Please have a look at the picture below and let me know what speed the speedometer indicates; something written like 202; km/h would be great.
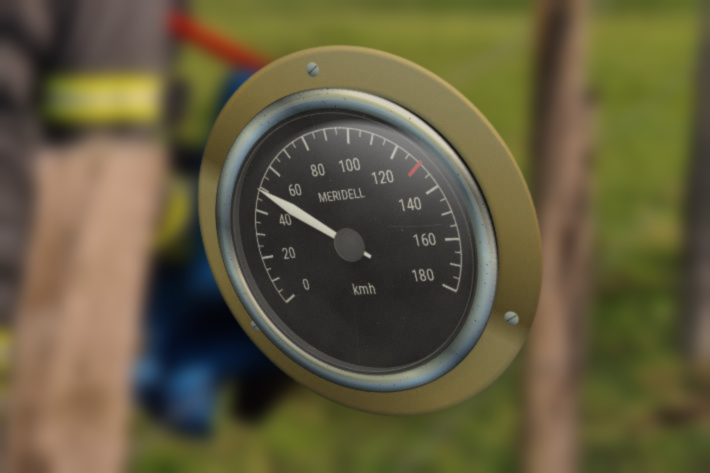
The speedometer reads 50; km/h
